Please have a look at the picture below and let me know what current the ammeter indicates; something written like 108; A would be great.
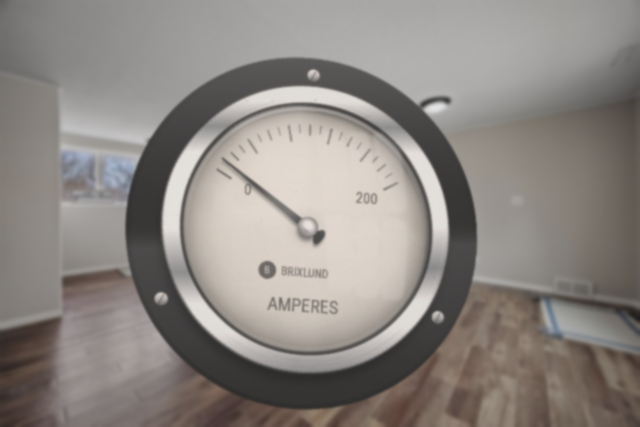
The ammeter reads 10; A
